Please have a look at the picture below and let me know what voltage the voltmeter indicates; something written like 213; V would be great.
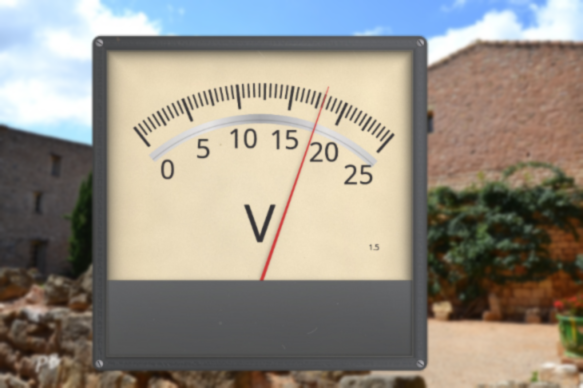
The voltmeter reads 18; V
